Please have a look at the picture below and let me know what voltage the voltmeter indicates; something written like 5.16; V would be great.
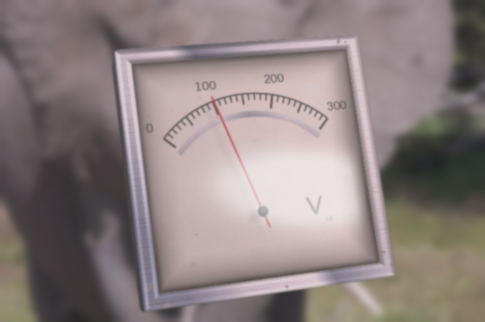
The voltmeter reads 100; V
